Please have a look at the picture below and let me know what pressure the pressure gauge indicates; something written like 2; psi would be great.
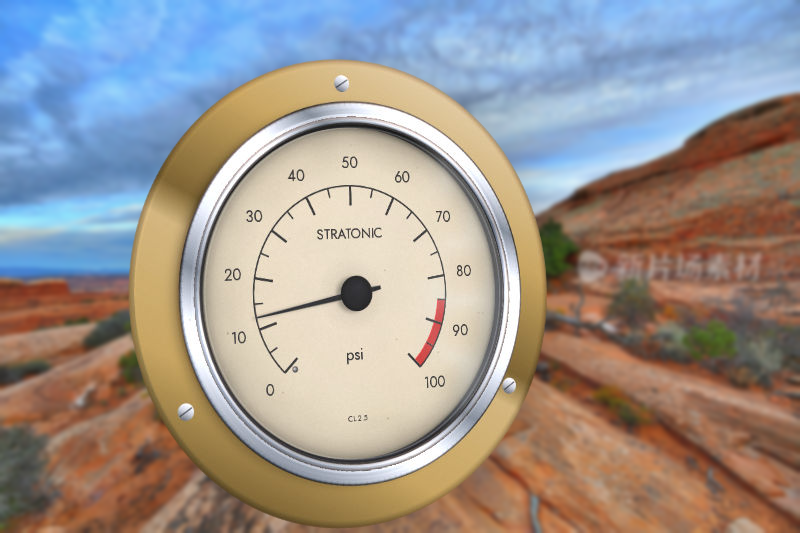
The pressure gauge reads 12.5; psi
